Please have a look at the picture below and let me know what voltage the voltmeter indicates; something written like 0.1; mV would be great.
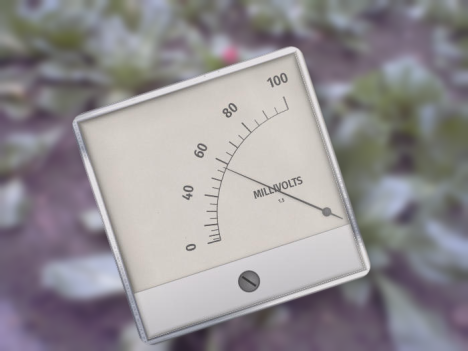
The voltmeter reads 57.5; mV
